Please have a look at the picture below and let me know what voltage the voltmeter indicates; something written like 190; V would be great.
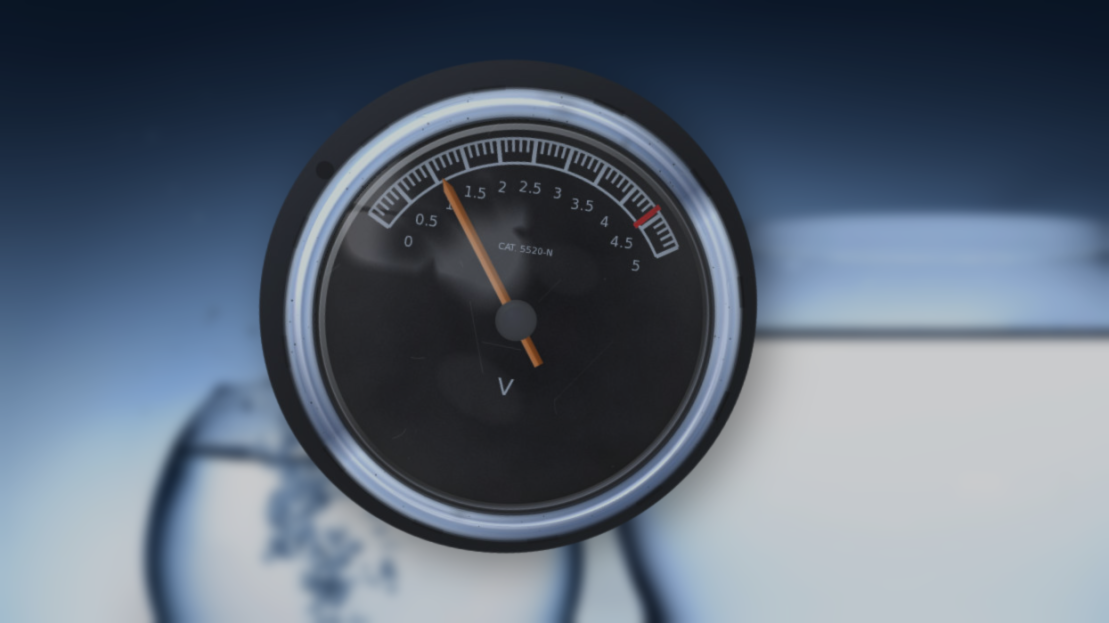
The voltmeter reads 1.1; V
